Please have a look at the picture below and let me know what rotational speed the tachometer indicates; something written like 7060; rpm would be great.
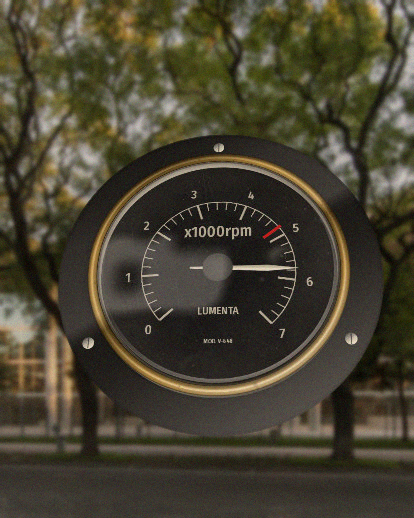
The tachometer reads 5800; rpm
